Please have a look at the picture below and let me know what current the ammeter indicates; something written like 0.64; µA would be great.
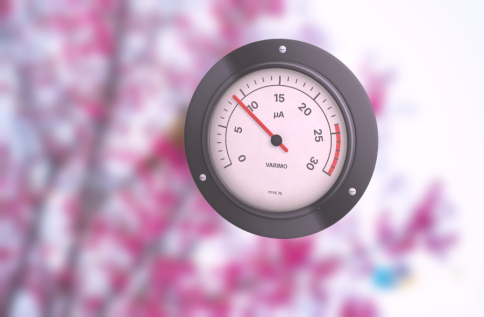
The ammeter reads 9; µA
